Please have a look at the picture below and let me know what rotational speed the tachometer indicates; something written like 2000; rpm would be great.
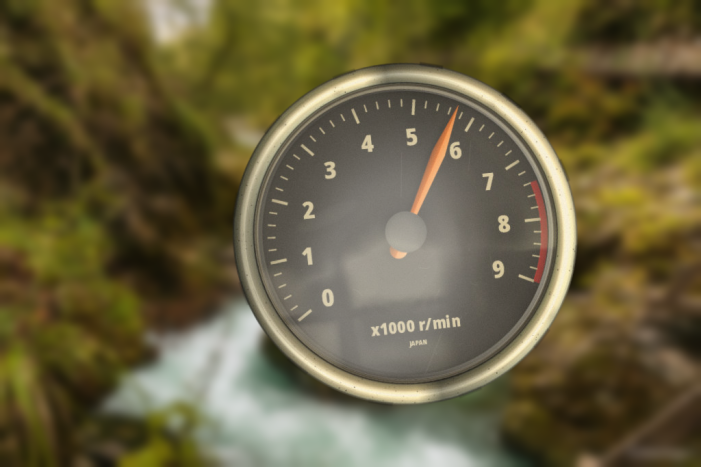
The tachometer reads 5700; rpm
